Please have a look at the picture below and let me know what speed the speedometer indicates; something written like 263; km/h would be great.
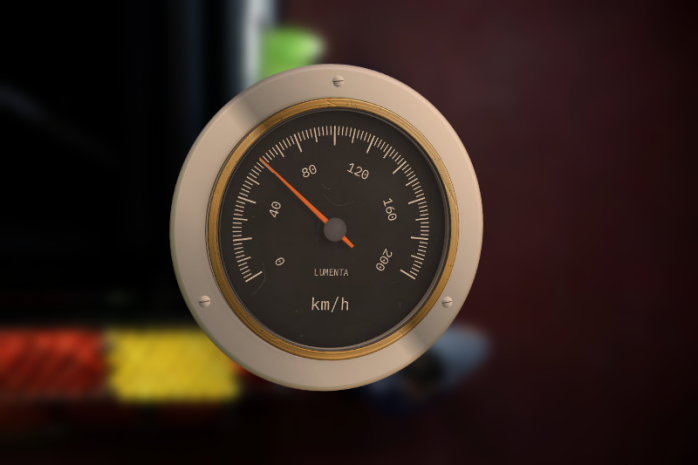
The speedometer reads 60; km/h
